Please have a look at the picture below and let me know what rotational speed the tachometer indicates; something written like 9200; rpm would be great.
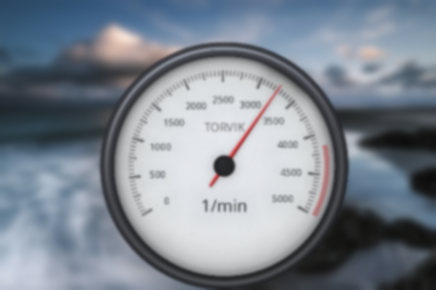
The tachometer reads 3250; rpm
